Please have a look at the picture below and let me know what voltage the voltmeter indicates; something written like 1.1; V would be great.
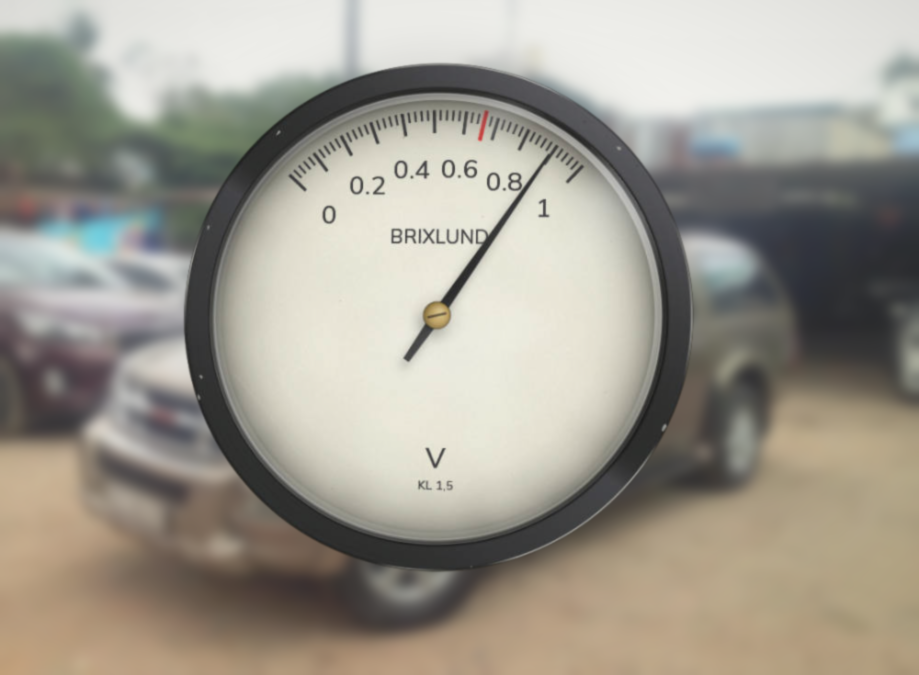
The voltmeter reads 0.9; V
